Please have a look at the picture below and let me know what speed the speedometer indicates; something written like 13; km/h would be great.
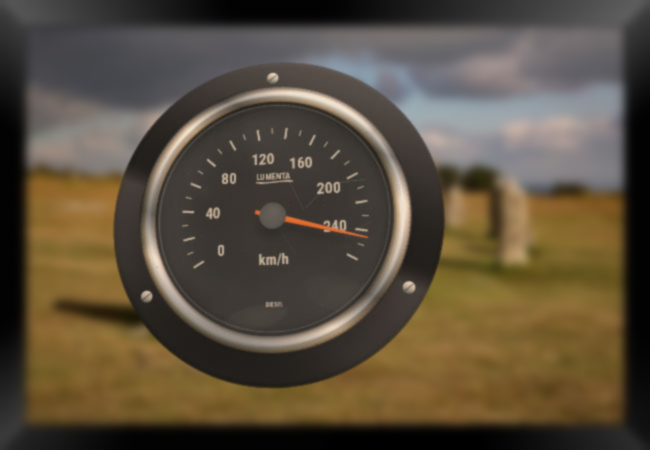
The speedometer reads 245; km/h
